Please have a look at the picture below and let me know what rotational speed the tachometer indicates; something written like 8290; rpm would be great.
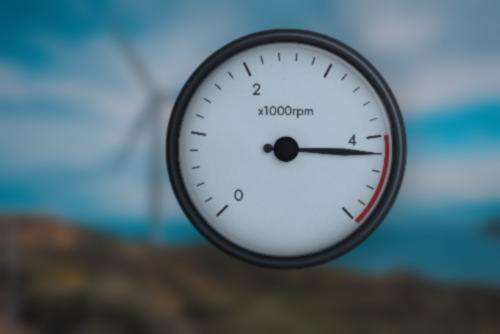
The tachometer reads 4200; rpm
